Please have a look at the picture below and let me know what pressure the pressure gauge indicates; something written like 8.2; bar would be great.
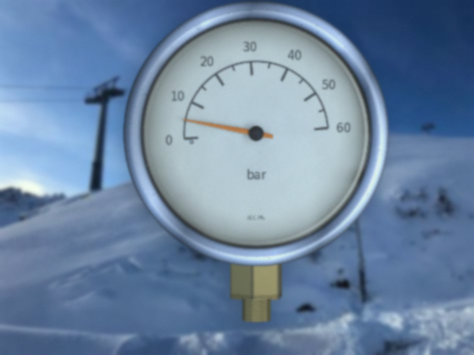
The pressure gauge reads 5; bar
